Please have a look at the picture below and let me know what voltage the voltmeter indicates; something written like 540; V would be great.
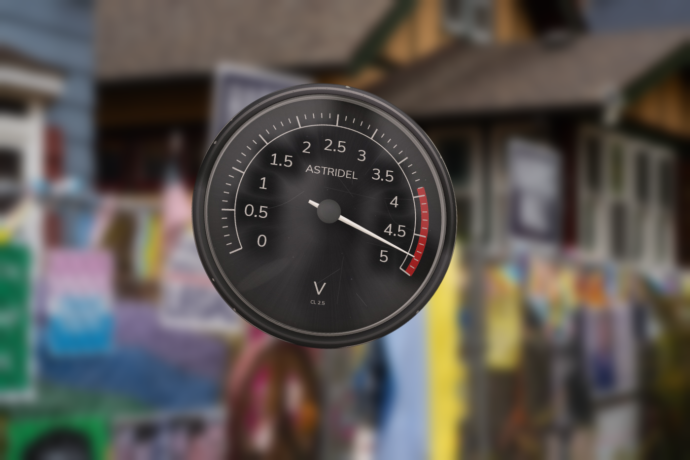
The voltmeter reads 4.8; V
